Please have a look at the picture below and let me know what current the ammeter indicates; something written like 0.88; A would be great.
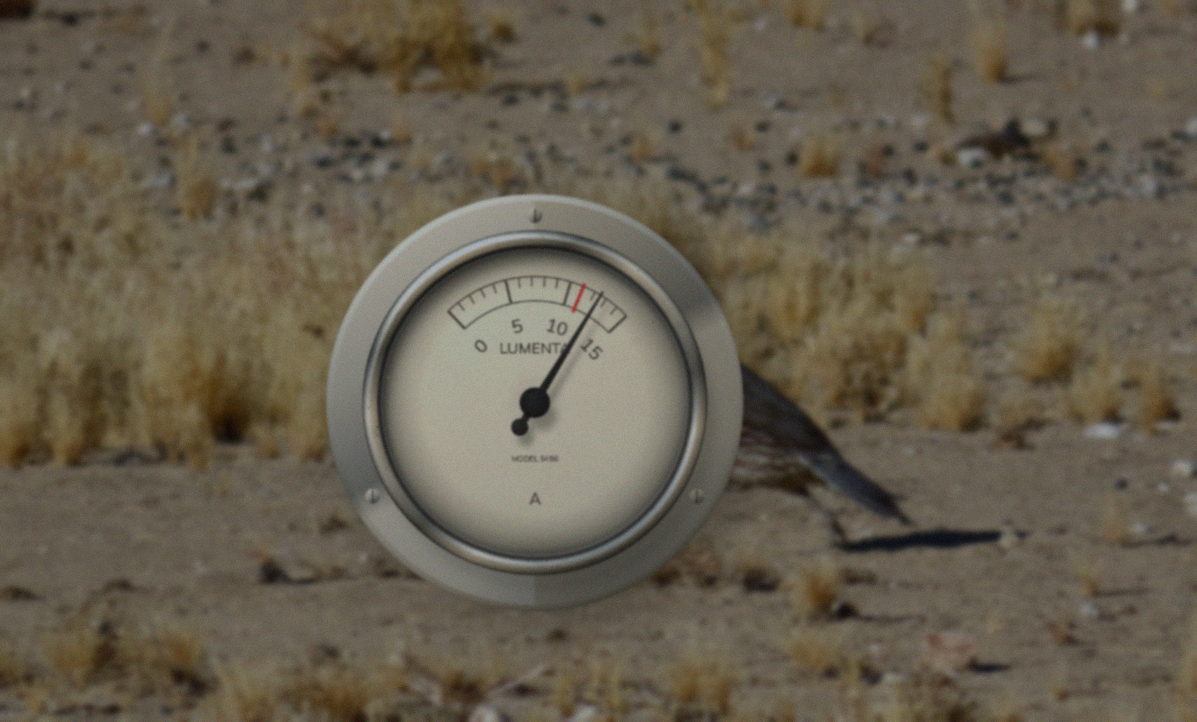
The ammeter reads 12.5; A
